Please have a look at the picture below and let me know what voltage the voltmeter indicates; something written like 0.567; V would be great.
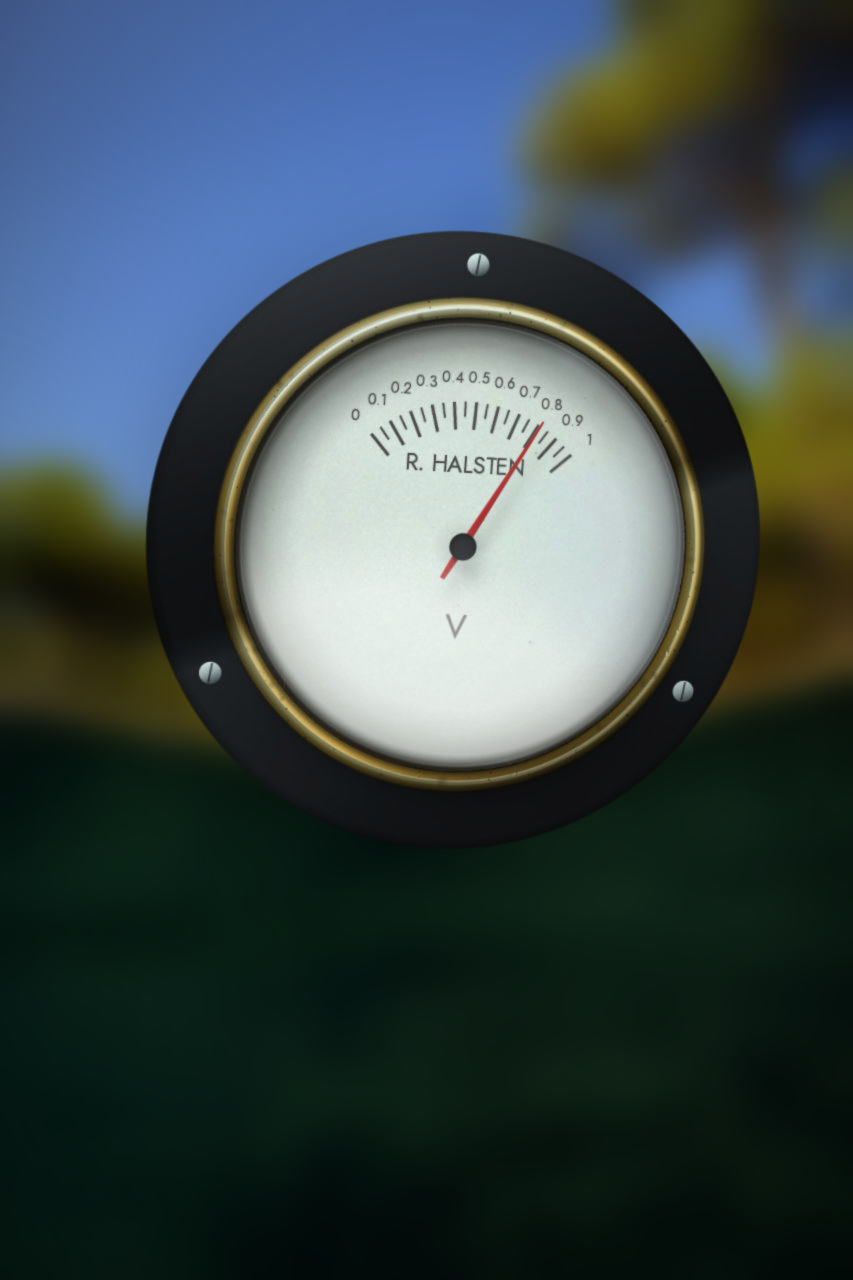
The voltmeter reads 0.8; V
